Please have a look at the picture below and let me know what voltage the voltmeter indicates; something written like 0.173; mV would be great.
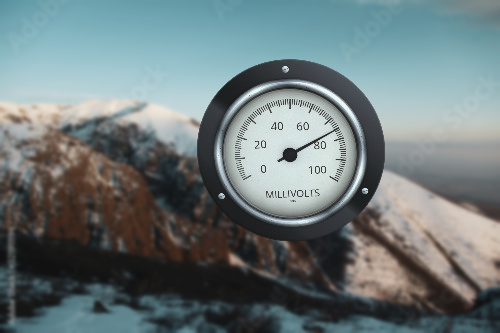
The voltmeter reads 75; mV
